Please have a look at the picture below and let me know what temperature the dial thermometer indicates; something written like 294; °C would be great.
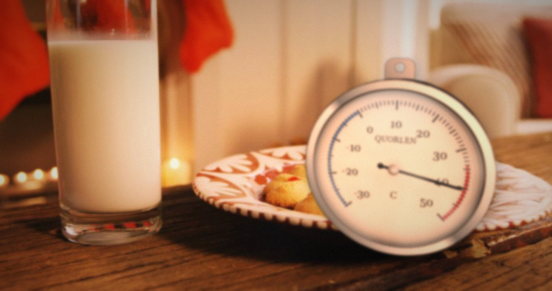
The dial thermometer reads 40; °C
